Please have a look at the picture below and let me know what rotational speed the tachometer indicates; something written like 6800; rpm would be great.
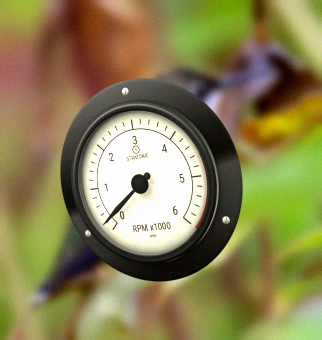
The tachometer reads 200; rpm
